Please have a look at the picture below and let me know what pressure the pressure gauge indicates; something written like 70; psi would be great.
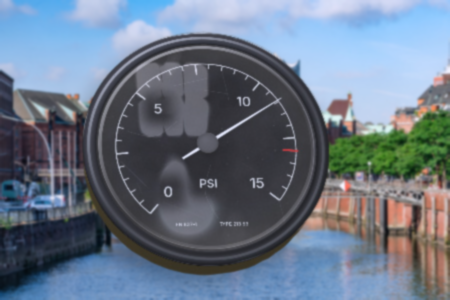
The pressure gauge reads 11; psi
